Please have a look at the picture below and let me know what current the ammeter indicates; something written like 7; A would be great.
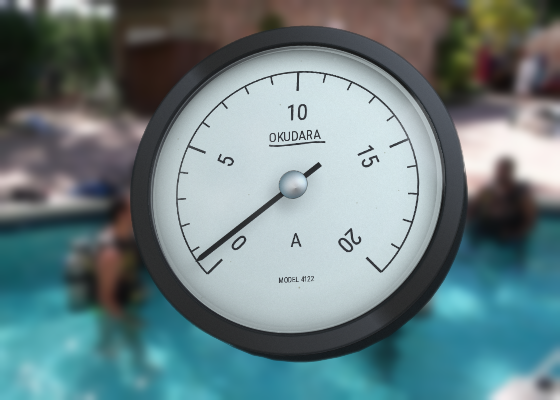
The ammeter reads 0.5; A
